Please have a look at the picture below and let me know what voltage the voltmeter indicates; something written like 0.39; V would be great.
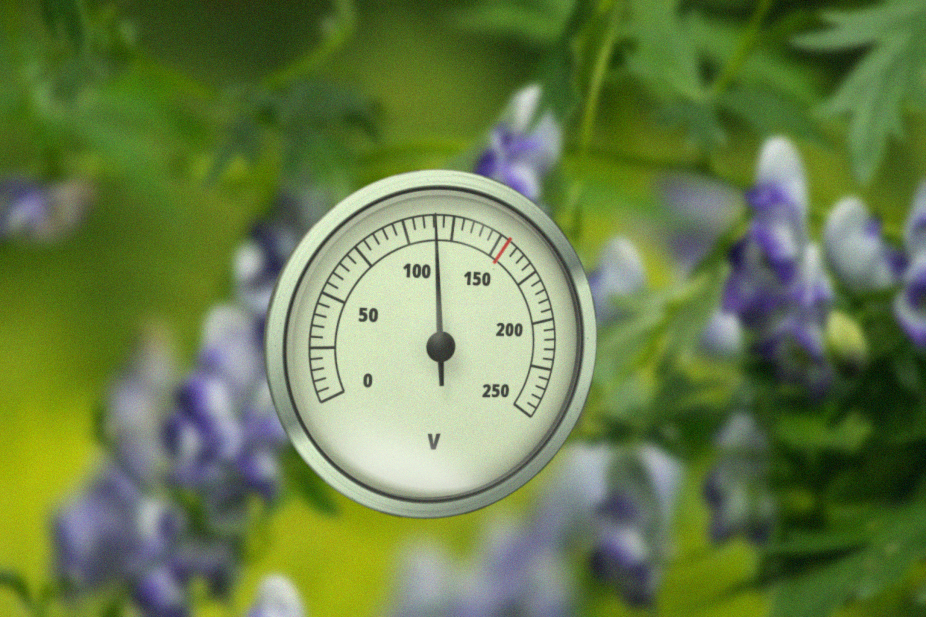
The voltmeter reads 115; V
